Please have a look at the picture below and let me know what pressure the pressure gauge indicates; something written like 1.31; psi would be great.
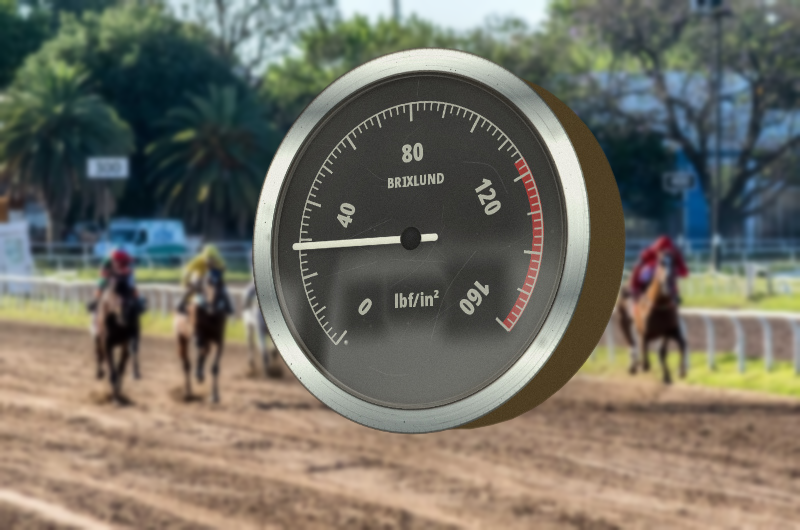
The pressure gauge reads 28; psi
